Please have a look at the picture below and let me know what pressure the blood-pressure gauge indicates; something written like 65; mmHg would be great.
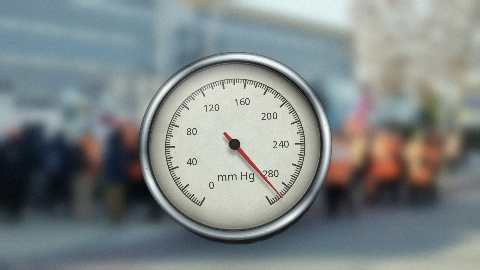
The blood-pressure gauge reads 290; mmHg
